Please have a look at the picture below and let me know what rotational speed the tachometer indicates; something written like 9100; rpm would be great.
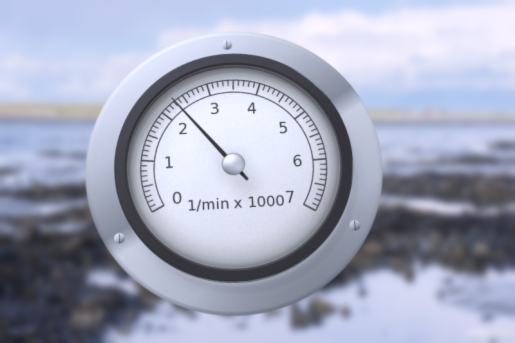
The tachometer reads 2300; rpm
